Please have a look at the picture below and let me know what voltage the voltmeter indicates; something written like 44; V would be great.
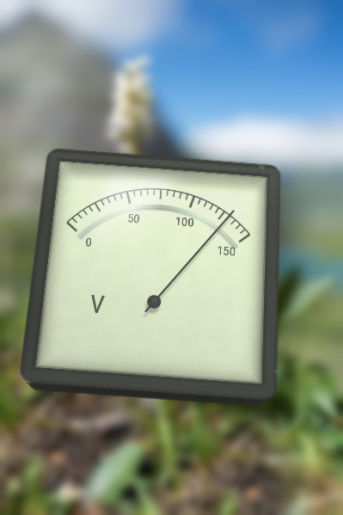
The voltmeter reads 130; V
